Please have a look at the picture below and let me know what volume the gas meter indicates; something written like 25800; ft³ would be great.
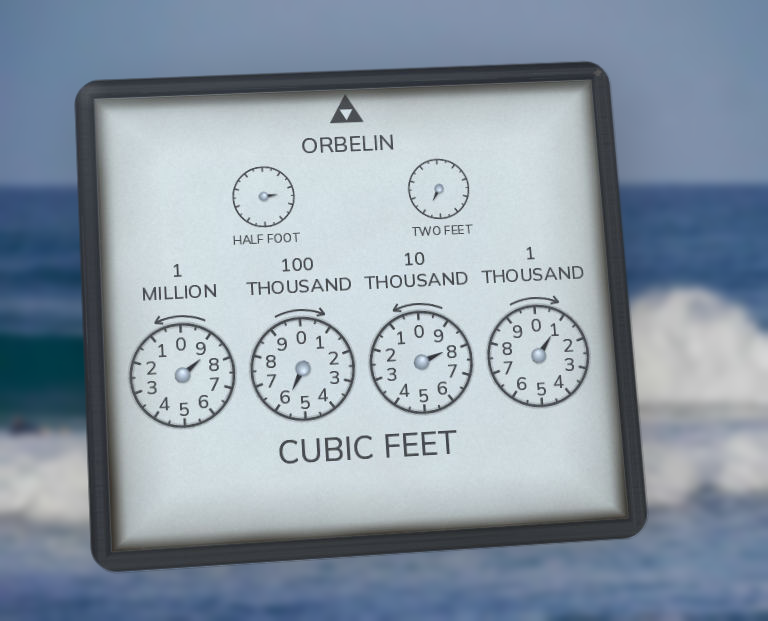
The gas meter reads 858100; ft³
